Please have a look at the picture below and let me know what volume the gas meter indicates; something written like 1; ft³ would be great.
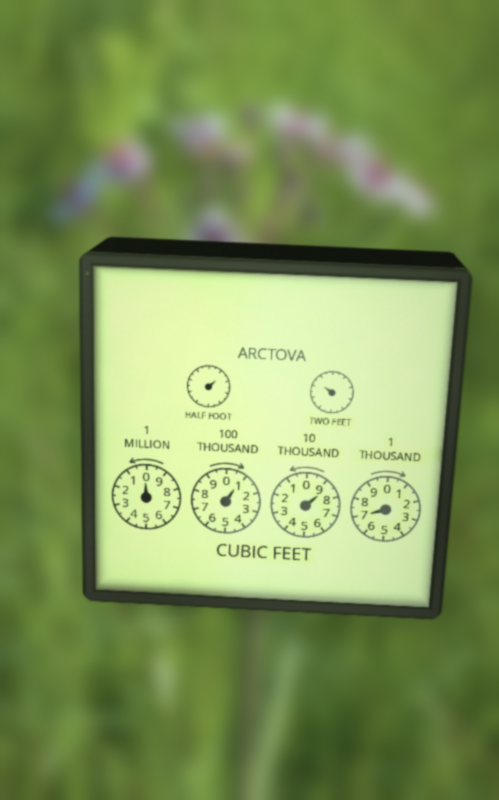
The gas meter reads 8700; ft³
